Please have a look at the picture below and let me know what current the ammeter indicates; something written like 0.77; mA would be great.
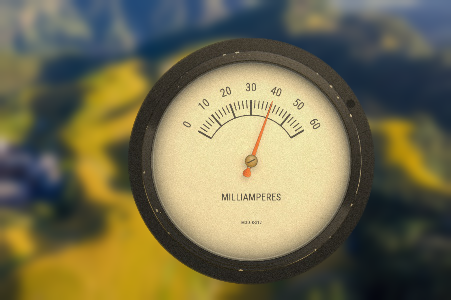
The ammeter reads 40; mA
